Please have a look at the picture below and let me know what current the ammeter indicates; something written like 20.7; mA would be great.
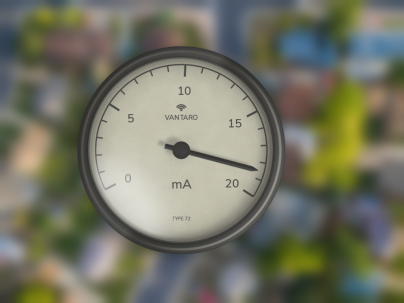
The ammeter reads 18.5; mA
